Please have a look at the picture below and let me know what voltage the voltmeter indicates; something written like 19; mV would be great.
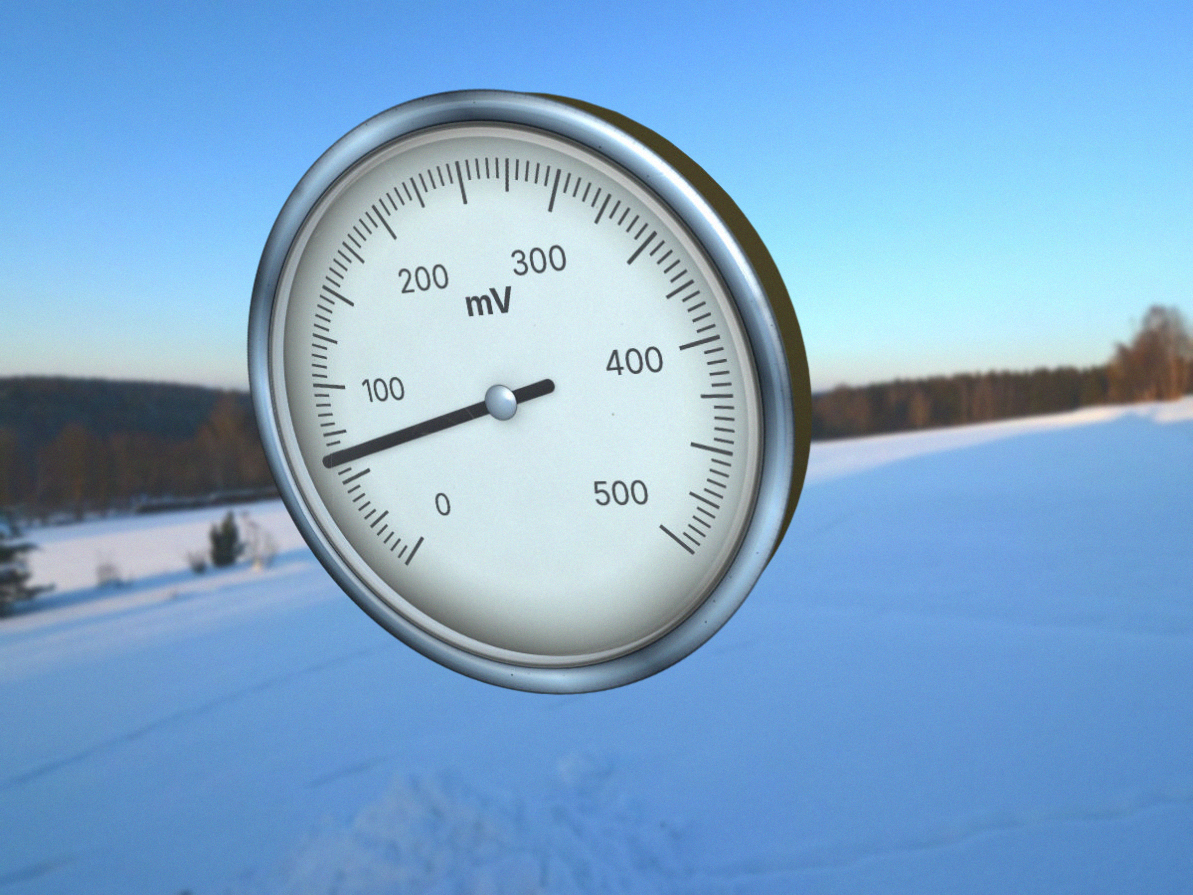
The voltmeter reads 62.5; mV
